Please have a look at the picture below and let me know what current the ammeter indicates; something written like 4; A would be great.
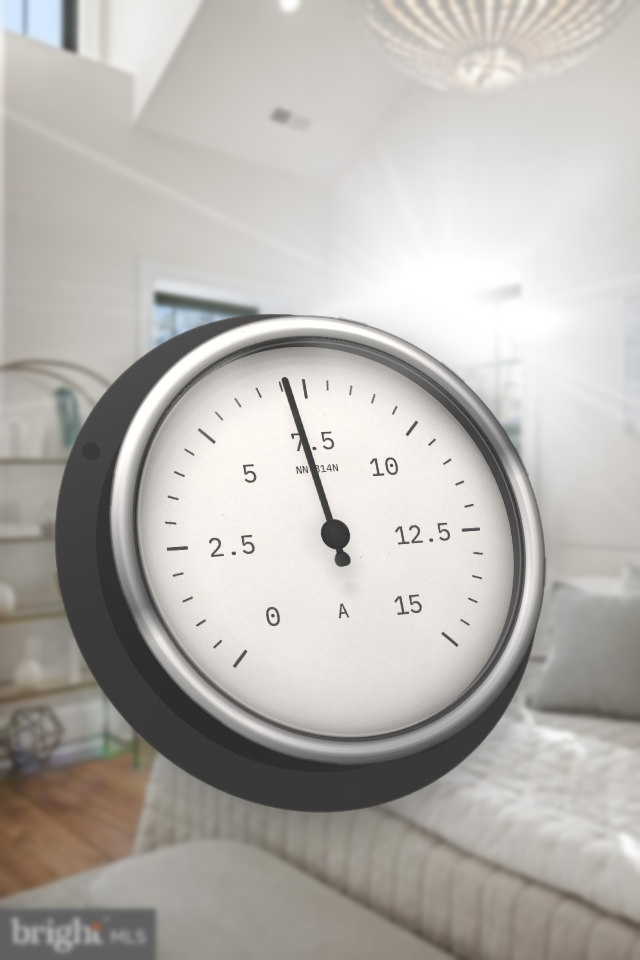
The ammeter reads 7; A
